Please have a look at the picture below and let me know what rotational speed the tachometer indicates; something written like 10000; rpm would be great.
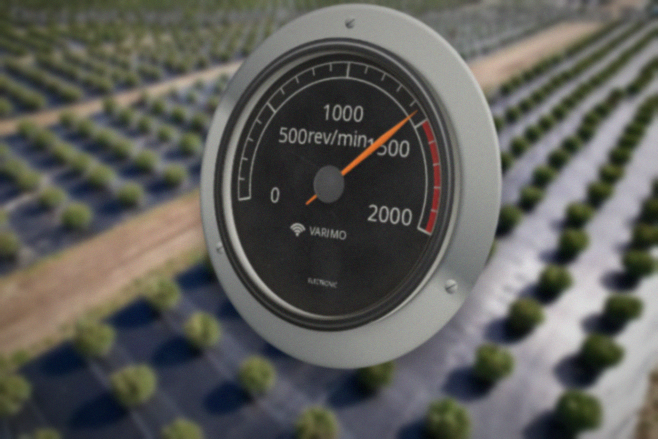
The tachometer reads 1450; rpm
